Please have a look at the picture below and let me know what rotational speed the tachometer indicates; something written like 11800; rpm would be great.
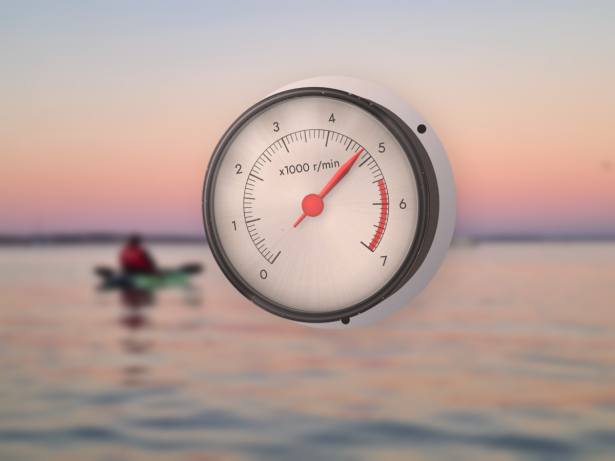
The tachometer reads 4800; rpm
